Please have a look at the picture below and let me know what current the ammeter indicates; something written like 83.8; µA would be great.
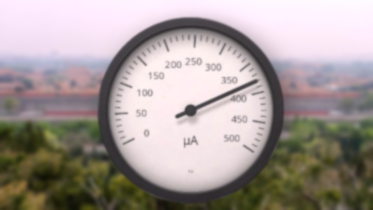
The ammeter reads 380; µA
